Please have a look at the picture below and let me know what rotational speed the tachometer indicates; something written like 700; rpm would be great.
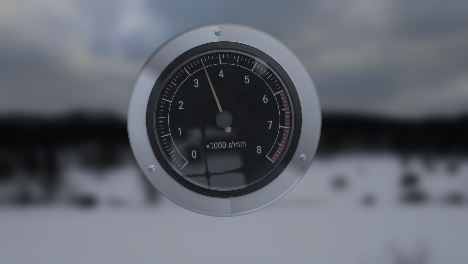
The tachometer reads 3500; rpm
